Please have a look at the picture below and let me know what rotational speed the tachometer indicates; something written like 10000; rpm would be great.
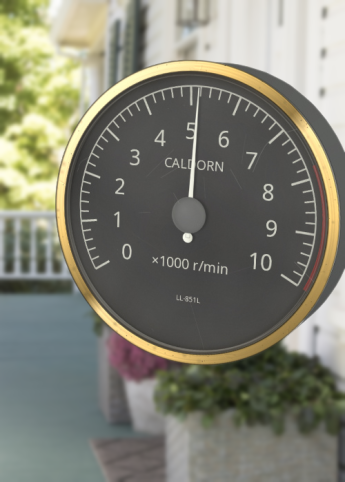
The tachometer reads 5200; rpm
